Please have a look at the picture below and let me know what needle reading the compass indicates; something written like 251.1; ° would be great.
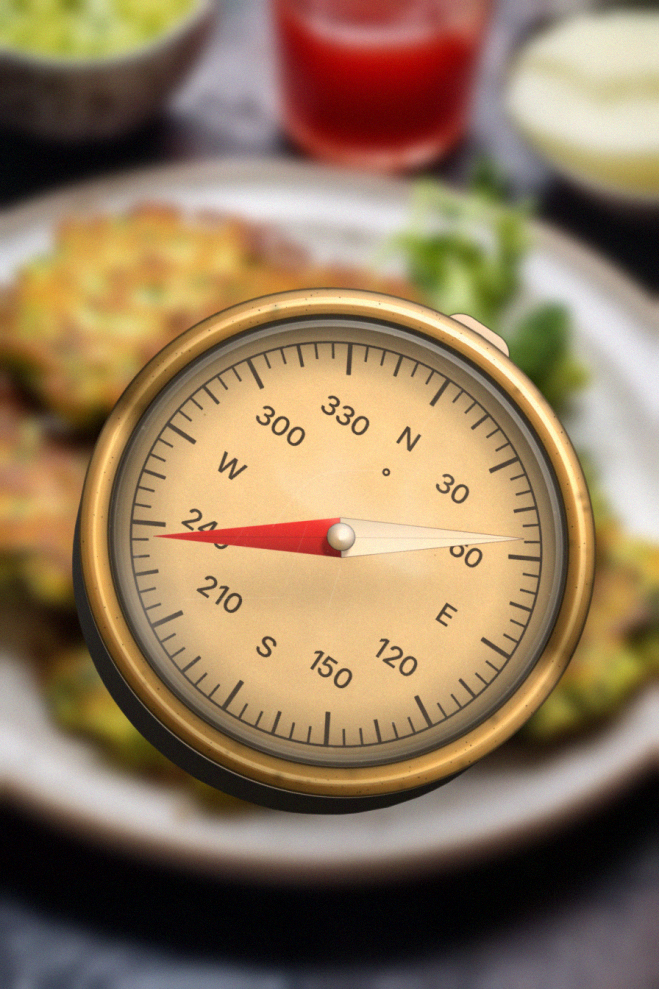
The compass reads 235; °
